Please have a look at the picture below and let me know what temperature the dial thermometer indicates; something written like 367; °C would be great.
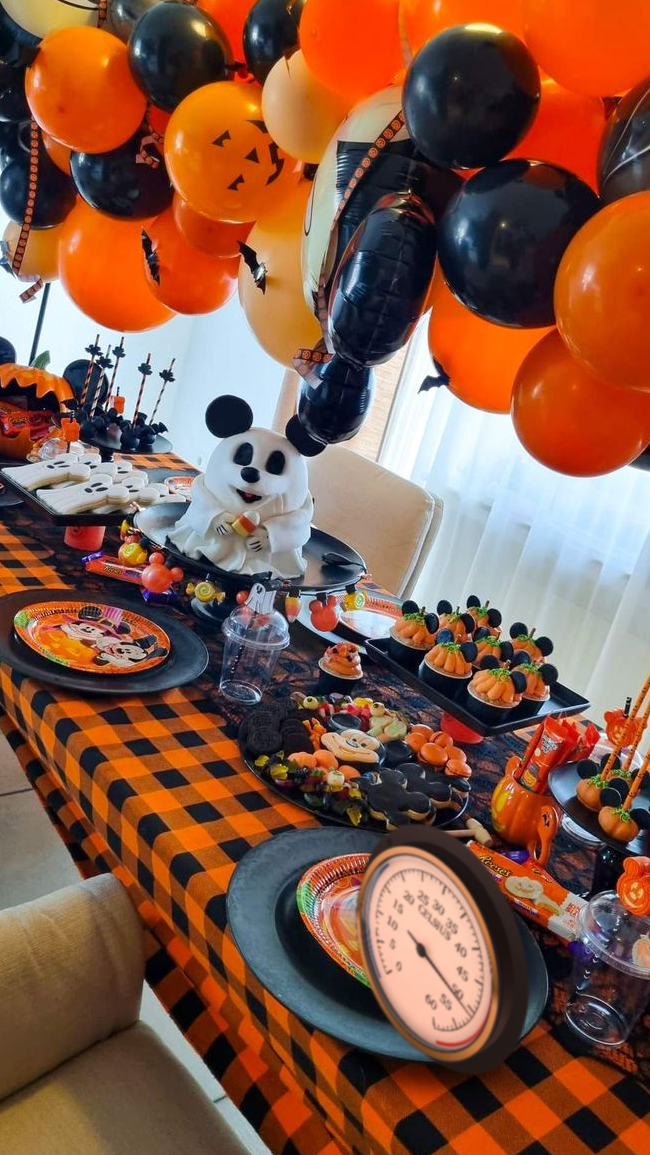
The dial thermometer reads 50; °C
